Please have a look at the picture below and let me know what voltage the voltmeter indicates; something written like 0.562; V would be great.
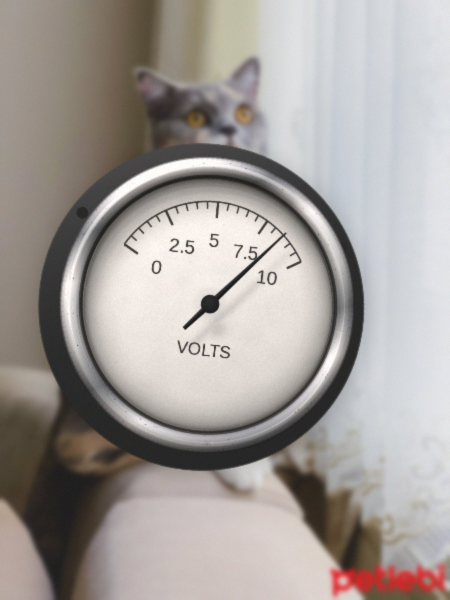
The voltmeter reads 8.5; V
